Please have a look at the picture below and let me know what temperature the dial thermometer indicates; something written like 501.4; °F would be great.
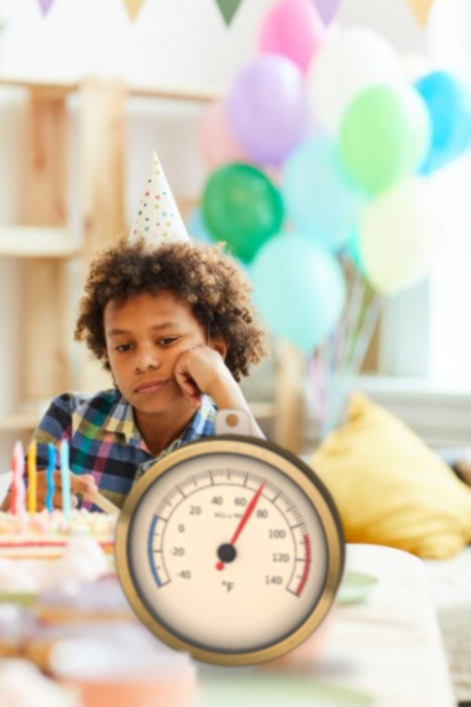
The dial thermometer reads 70; °F
